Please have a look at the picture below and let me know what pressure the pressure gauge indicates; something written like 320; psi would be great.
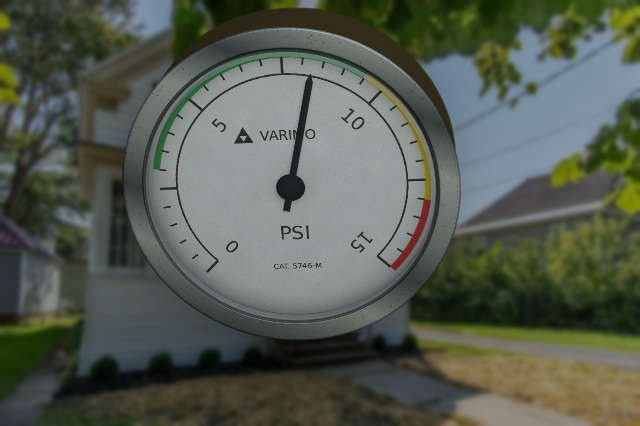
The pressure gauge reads 8.25; psi
